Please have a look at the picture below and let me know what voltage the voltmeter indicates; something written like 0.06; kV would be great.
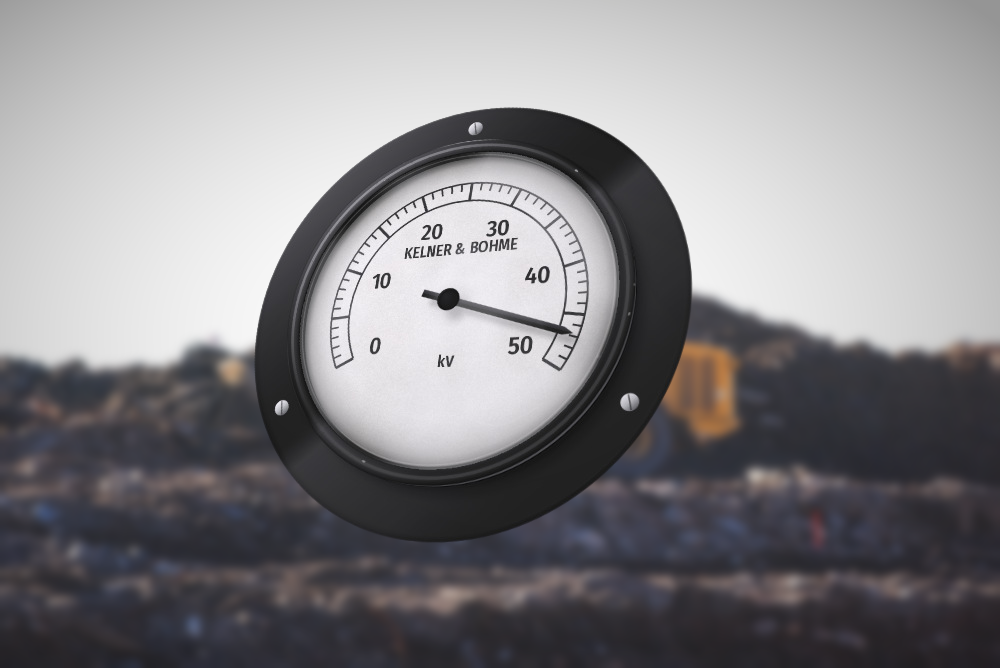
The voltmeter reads 47; kV
